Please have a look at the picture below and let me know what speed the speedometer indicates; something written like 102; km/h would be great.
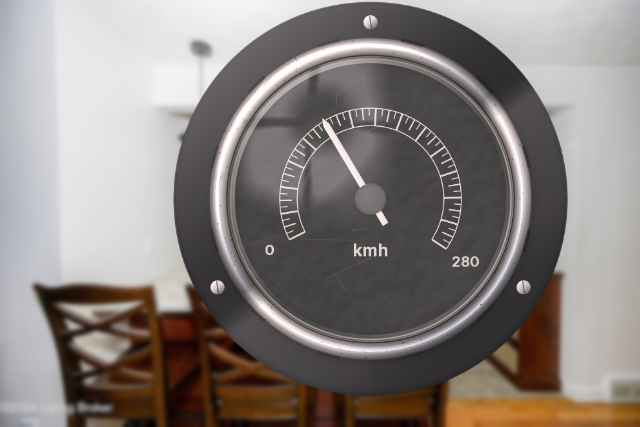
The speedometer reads 100; km/h
